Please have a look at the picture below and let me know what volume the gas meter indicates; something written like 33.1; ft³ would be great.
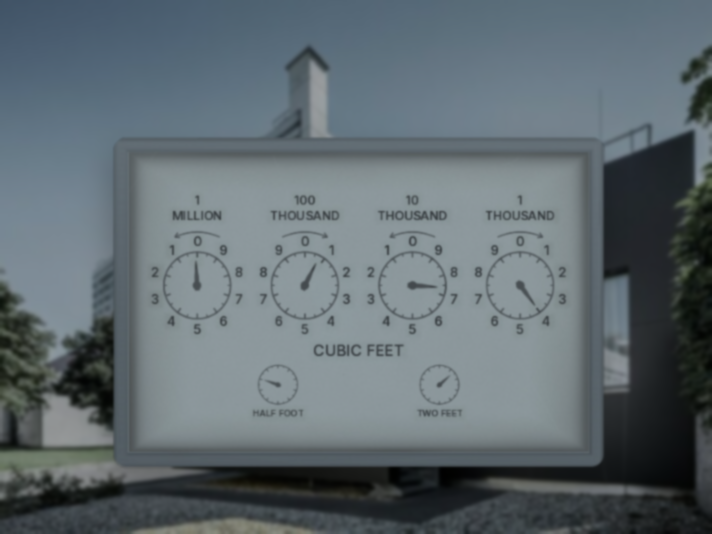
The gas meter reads 7400; ft³
